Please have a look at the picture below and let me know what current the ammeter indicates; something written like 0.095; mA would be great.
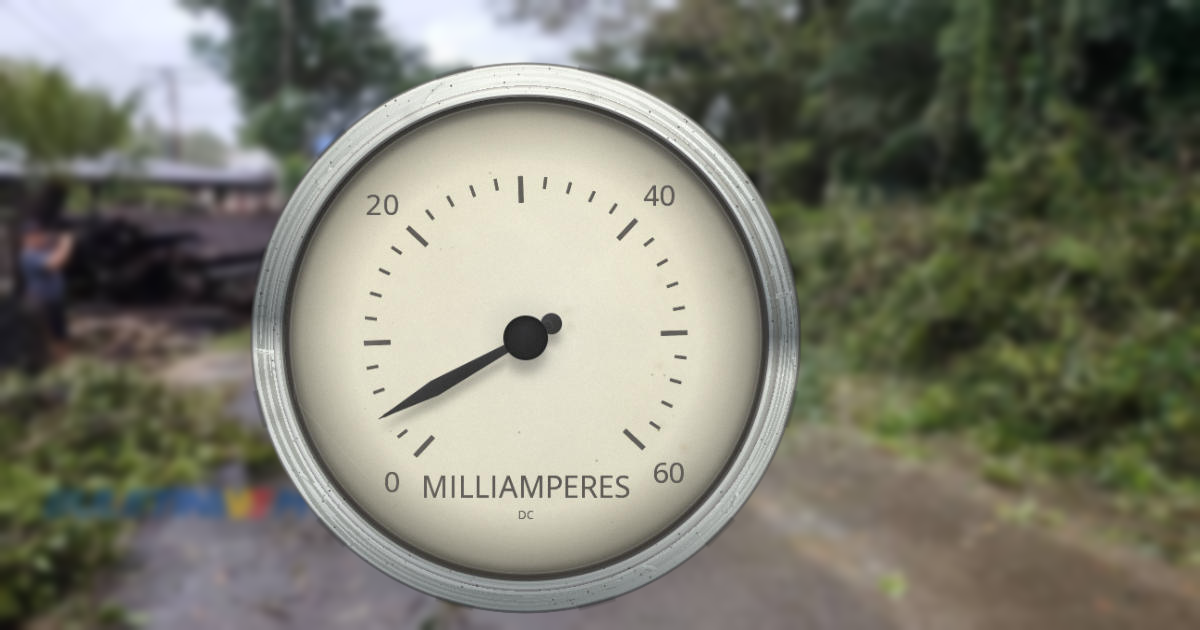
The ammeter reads 4; mA
